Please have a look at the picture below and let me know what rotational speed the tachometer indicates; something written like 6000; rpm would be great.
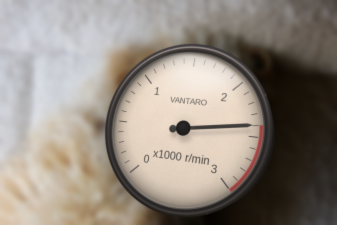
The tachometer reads 2400; rpm
